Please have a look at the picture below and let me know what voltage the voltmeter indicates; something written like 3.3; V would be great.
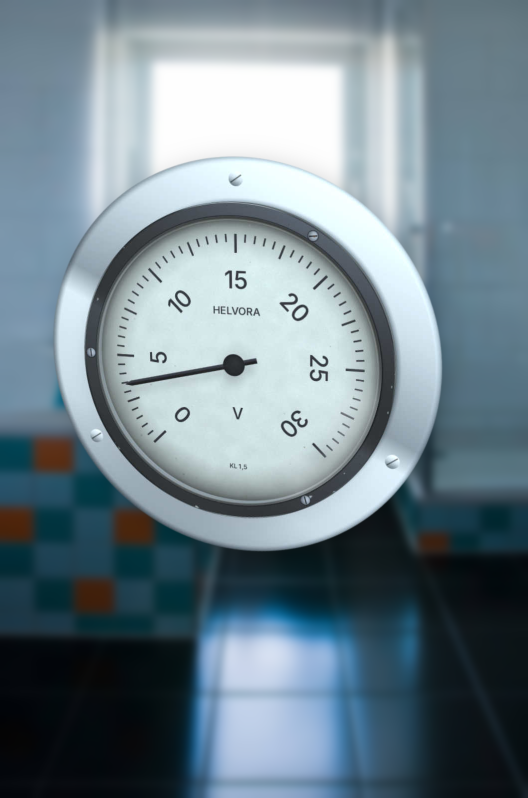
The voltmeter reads 3.5; V
